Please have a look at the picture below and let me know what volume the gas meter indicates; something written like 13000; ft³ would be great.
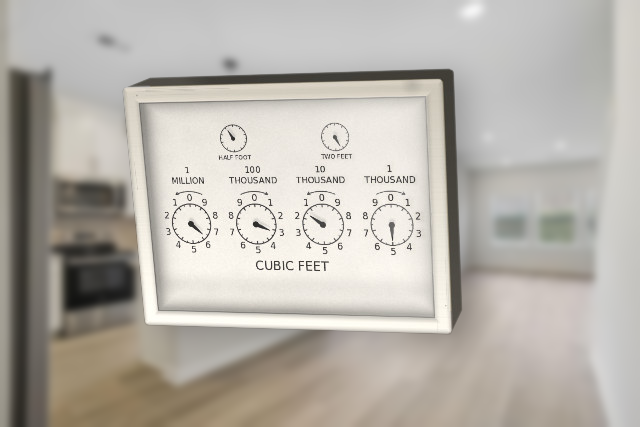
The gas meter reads 631500; ft³
